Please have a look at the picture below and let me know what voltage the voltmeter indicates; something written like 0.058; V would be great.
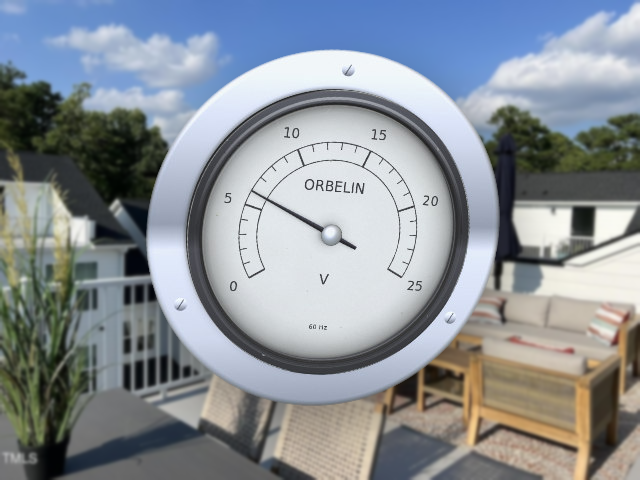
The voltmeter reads 6; V
